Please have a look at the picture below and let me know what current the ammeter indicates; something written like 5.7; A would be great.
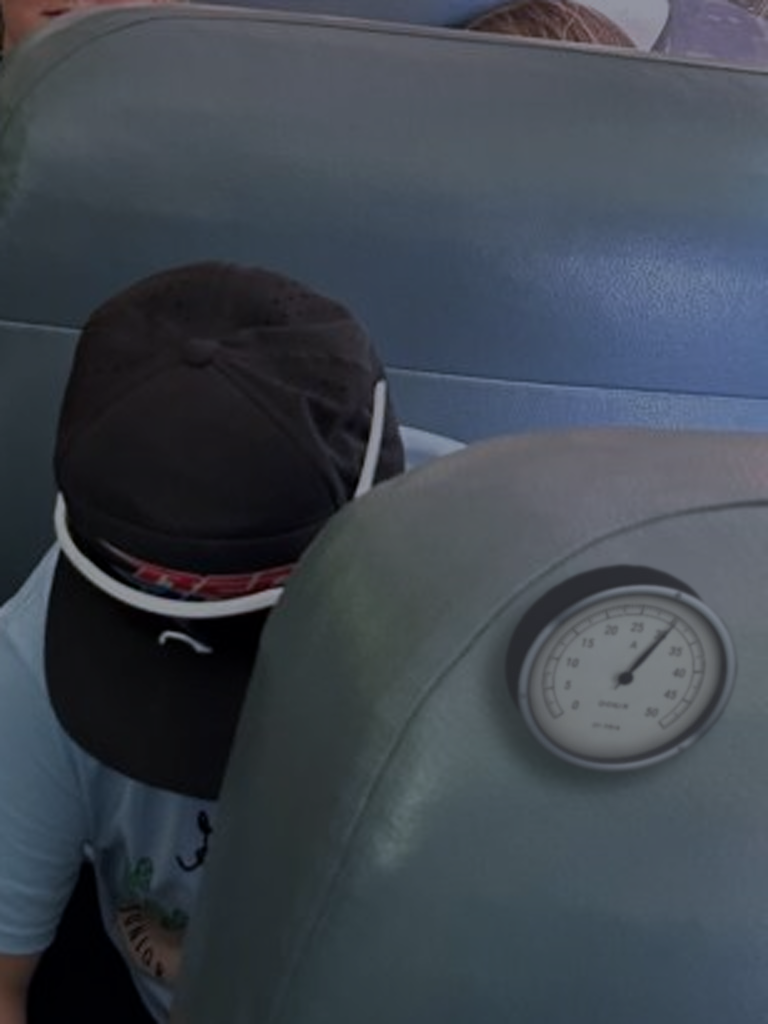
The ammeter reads 30; A
